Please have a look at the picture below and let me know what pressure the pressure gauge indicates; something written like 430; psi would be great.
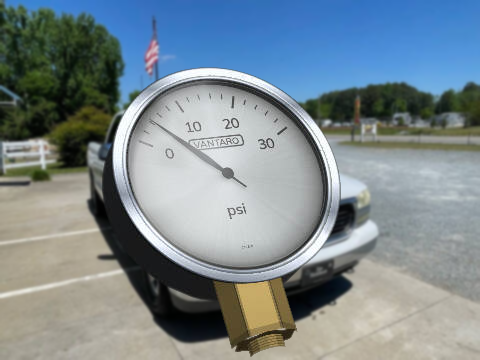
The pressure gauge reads 4; psi
